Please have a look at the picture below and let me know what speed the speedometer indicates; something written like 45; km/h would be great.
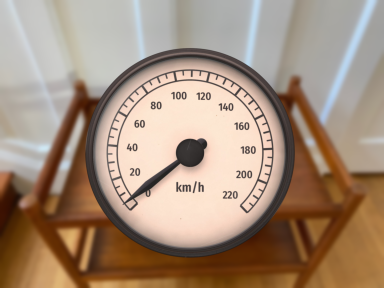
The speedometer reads 5; km/h
